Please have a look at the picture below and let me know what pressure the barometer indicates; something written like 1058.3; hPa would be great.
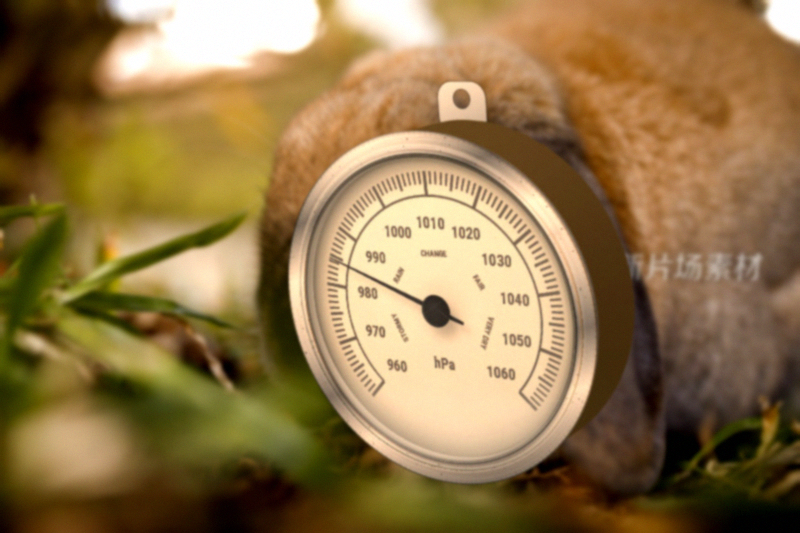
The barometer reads 985; hPa
